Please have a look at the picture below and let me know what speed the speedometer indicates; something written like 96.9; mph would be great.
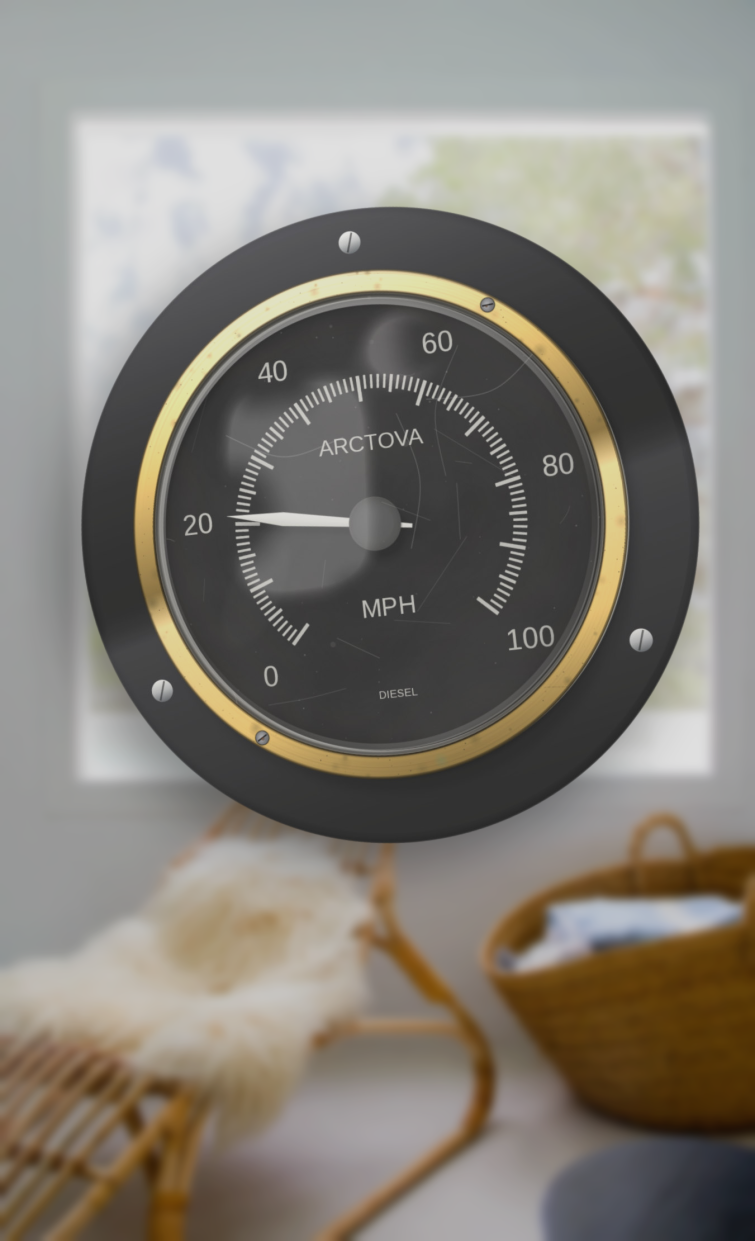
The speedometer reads 21; mph
